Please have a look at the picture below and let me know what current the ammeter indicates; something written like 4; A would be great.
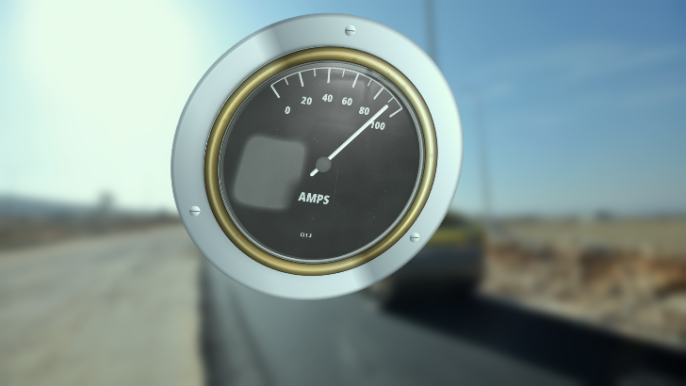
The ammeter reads 90; A
